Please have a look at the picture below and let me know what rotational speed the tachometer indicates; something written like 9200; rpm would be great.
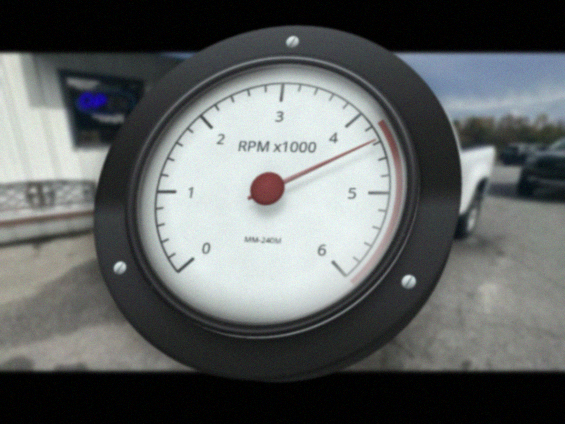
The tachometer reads 4400; rpm
